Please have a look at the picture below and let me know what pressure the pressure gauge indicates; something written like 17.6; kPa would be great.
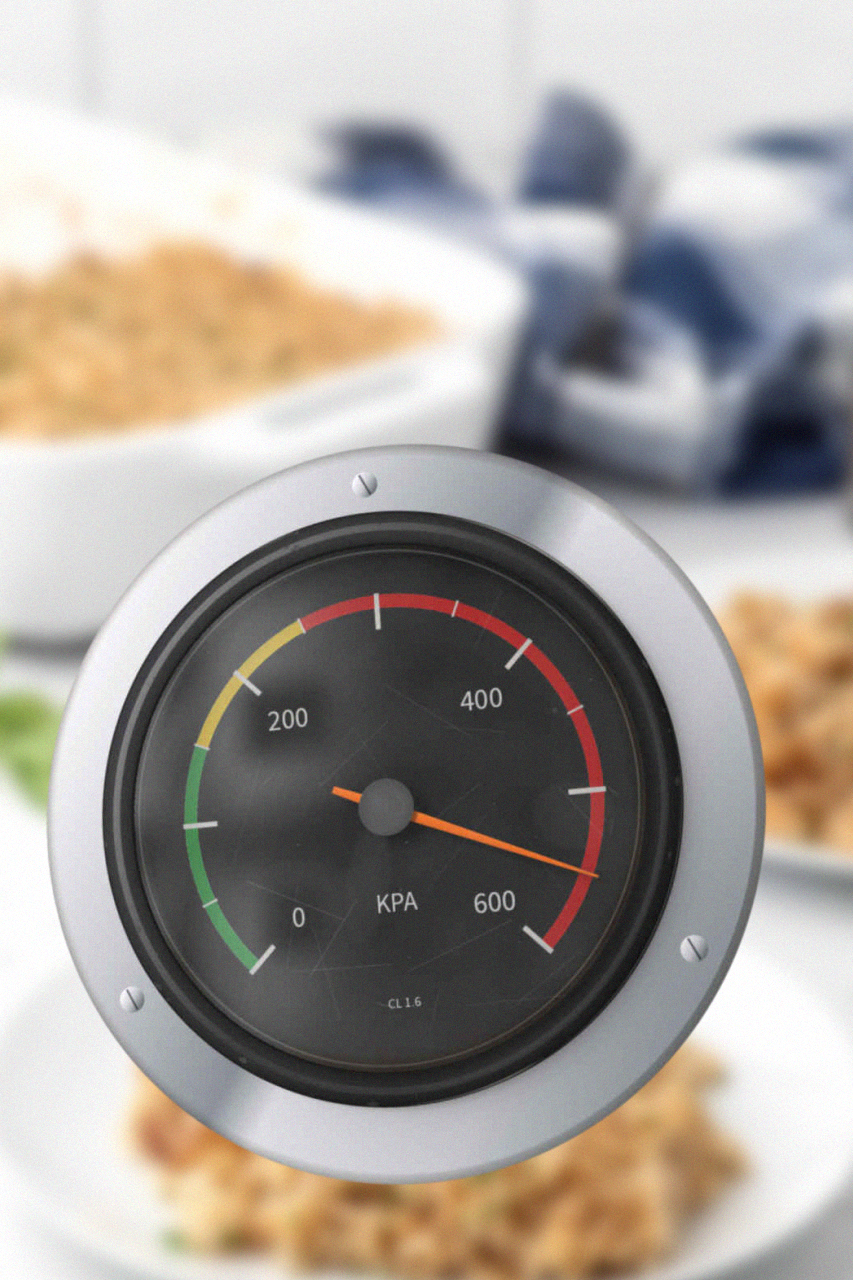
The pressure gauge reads 550; kPa
